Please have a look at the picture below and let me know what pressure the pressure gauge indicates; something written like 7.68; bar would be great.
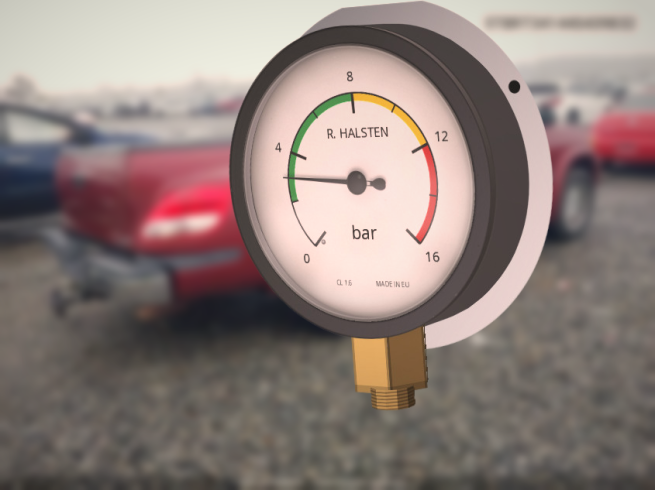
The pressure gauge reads 3; bar
